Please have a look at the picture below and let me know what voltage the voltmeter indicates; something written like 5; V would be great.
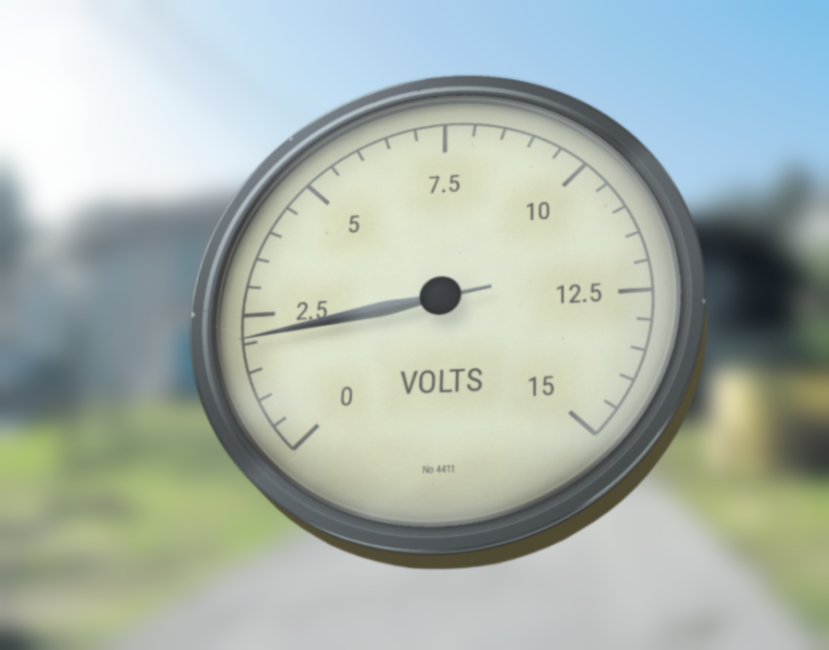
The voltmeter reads 2; V
